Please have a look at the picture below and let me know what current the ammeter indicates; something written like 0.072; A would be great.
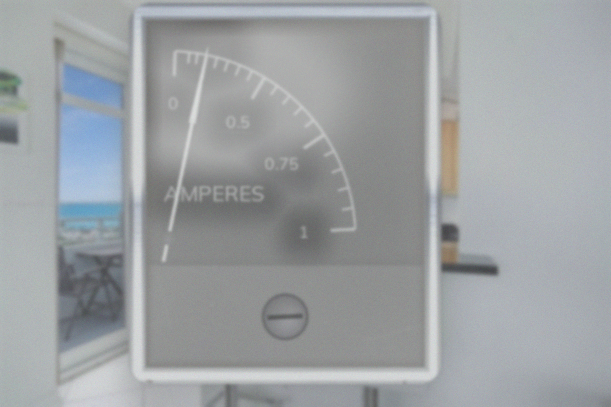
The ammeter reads 0.25; A
